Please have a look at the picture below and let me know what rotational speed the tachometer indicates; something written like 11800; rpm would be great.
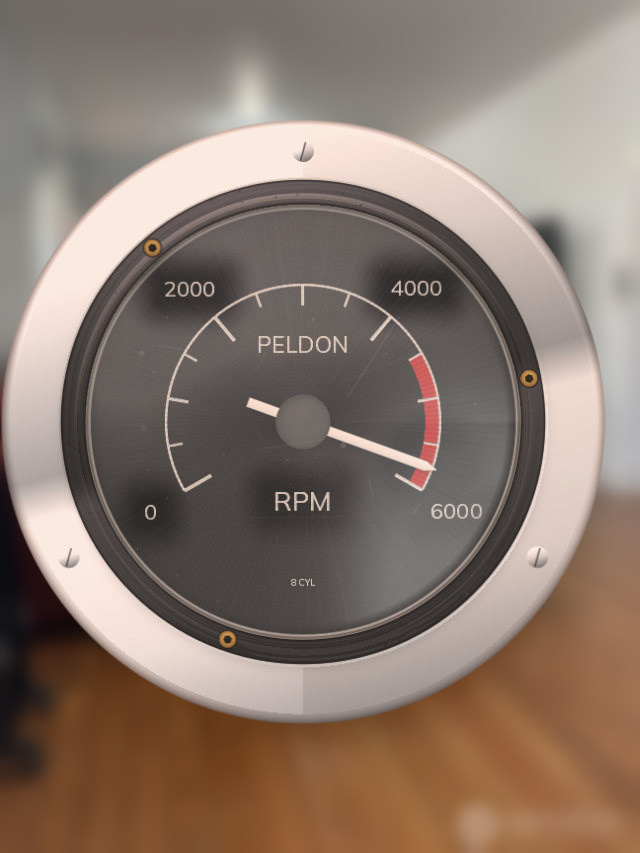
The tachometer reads 5750; rpm
